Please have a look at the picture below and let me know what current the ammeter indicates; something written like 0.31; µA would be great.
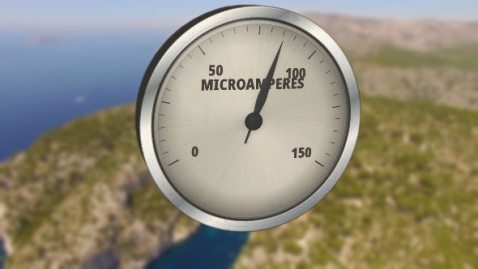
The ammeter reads 85; µA
